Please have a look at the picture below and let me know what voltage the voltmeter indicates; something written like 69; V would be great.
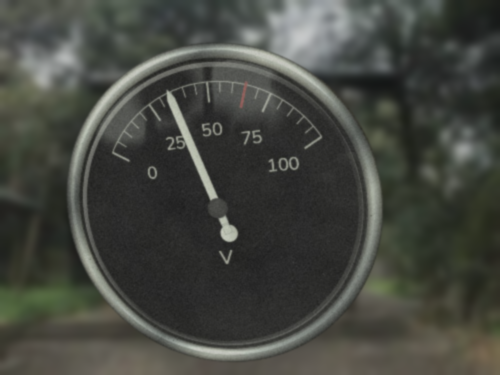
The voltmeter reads 35; V
